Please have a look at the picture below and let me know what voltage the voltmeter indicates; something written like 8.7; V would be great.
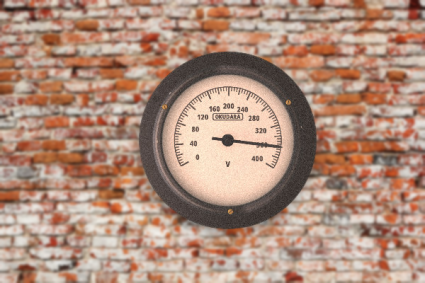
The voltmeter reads 360; V
